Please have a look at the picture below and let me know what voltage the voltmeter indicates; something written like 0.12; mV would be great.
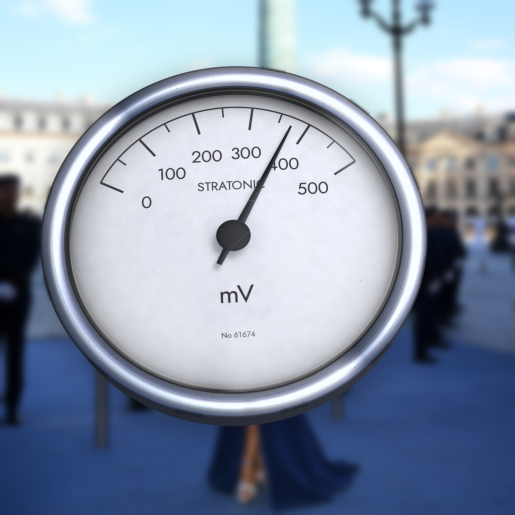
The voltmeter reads 375; mV
